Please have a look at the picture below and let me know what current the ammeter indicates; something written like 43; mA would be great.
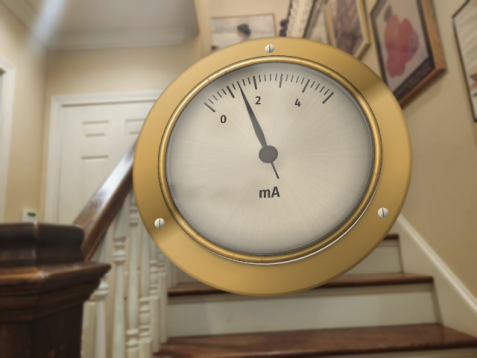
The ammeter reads 1.4; mA
